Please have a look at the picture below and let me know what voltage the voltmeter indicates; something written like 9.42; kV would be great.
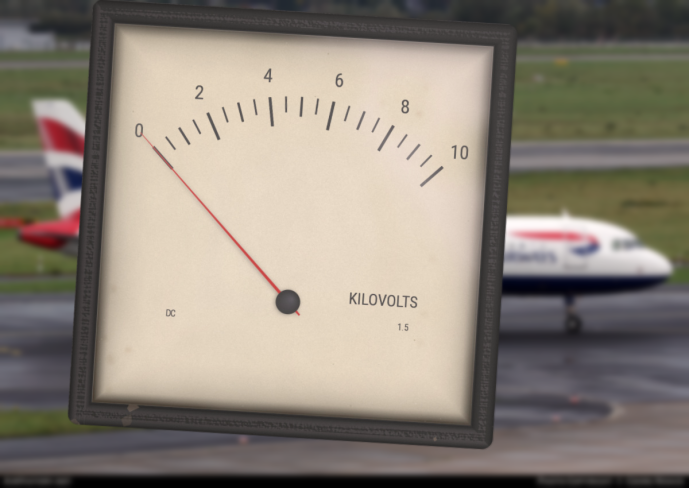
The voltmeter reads 0; kV
